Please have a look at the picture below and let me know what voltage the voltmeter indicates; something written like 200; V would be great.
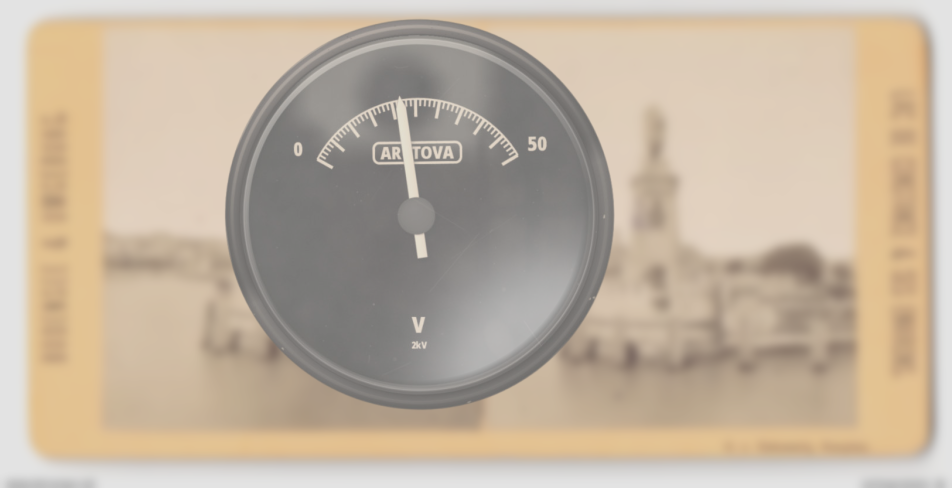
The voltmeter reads 22; V
